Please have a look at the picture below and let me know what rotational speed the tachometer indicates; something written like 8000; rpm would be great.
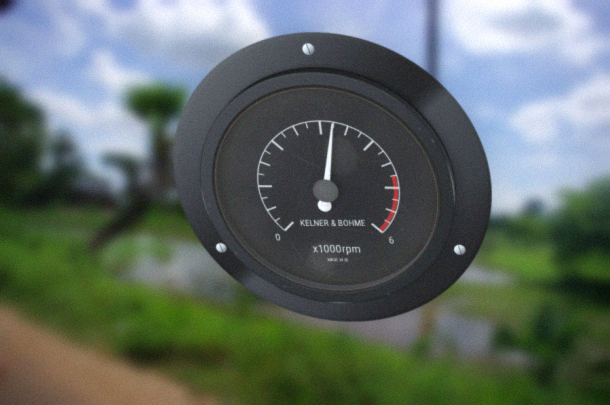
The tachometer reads 3250; rpm
